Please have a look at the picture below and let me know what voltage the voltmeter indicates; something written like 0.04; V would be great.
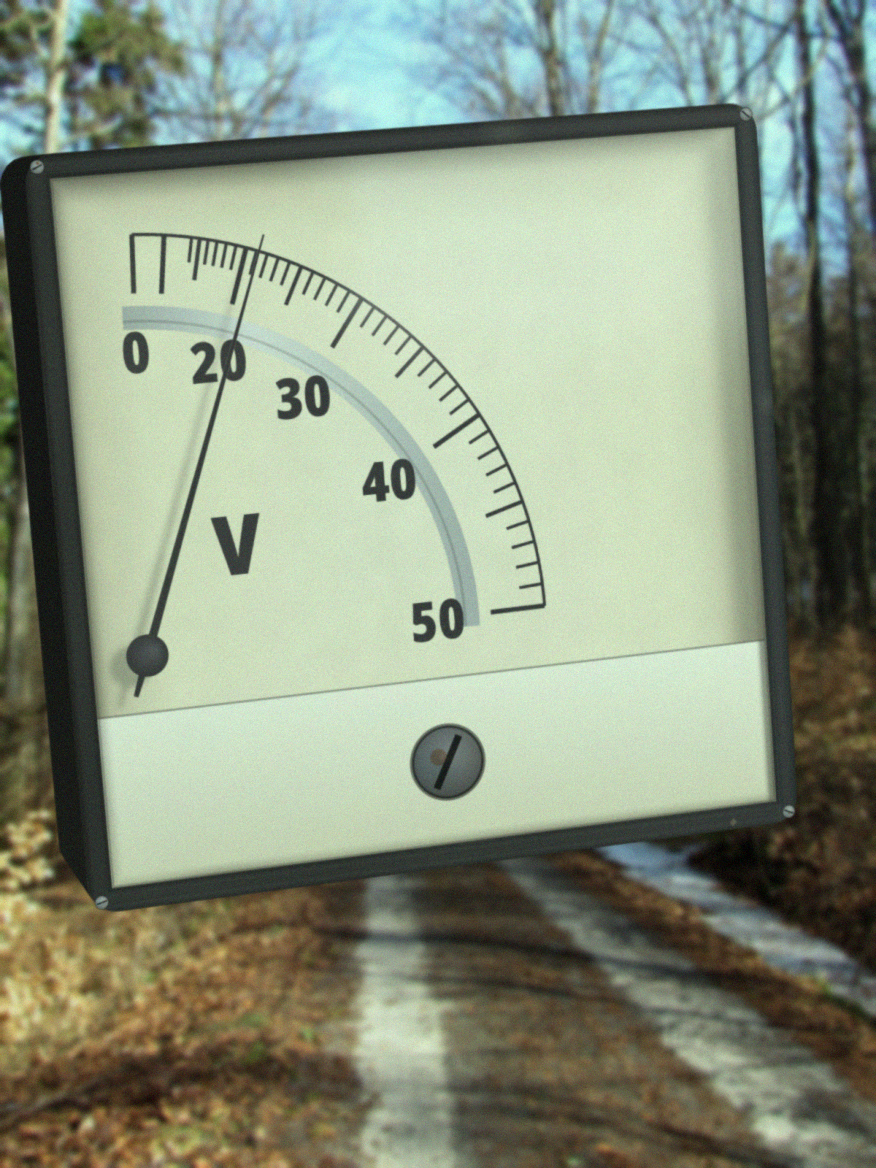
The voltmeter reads 21; V
